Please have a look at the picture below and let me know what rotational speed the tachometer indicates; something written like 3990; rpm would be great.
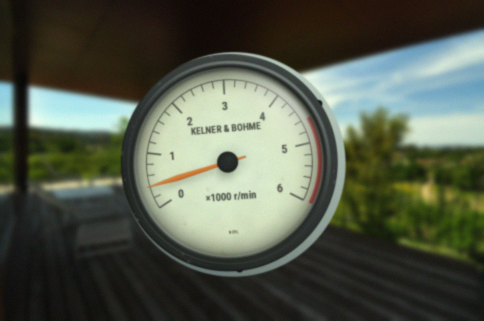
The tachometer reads 400; rpm
